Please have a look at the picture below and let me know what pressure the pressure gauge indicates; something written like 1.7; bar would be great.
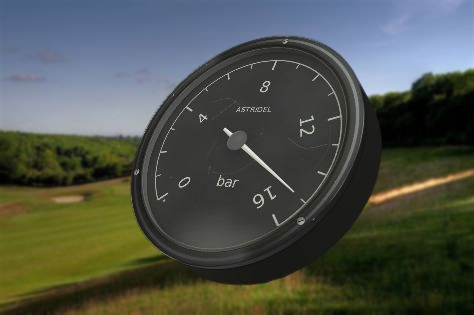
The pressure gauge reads 15; bar
